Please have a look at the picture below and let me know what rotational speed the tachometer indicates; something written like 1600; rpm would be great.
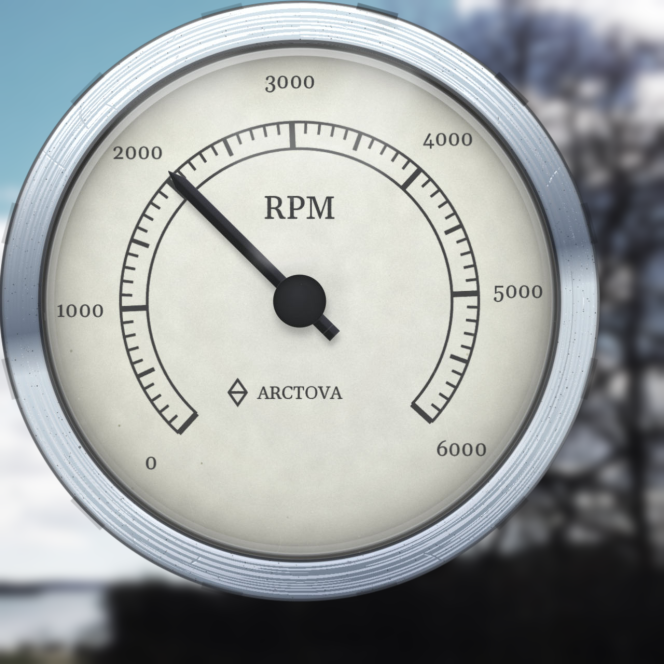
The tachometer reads 2050; rpm
